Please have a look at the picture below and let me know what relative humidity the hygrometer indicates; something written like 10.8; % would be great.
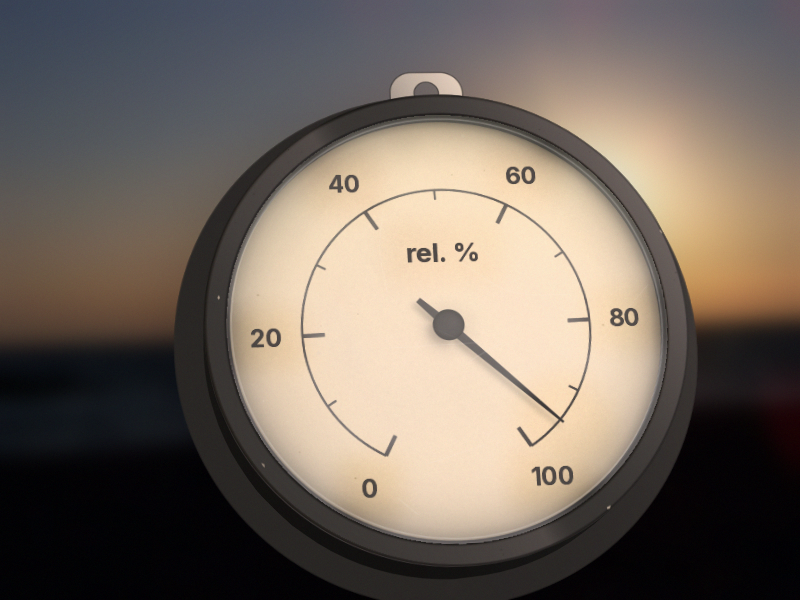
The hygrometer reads 95; %
